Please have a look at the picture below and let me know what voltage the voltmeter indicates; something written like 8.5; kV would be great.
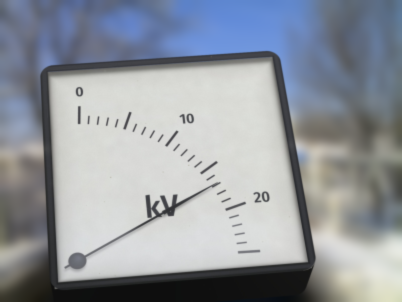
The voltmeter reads 17; kV
